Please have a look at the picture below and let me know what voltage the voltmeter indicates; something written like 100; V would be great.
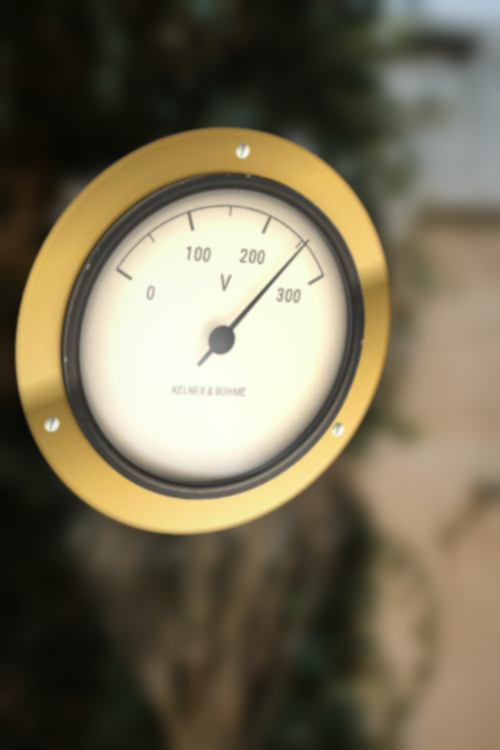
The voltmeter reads 250; V
